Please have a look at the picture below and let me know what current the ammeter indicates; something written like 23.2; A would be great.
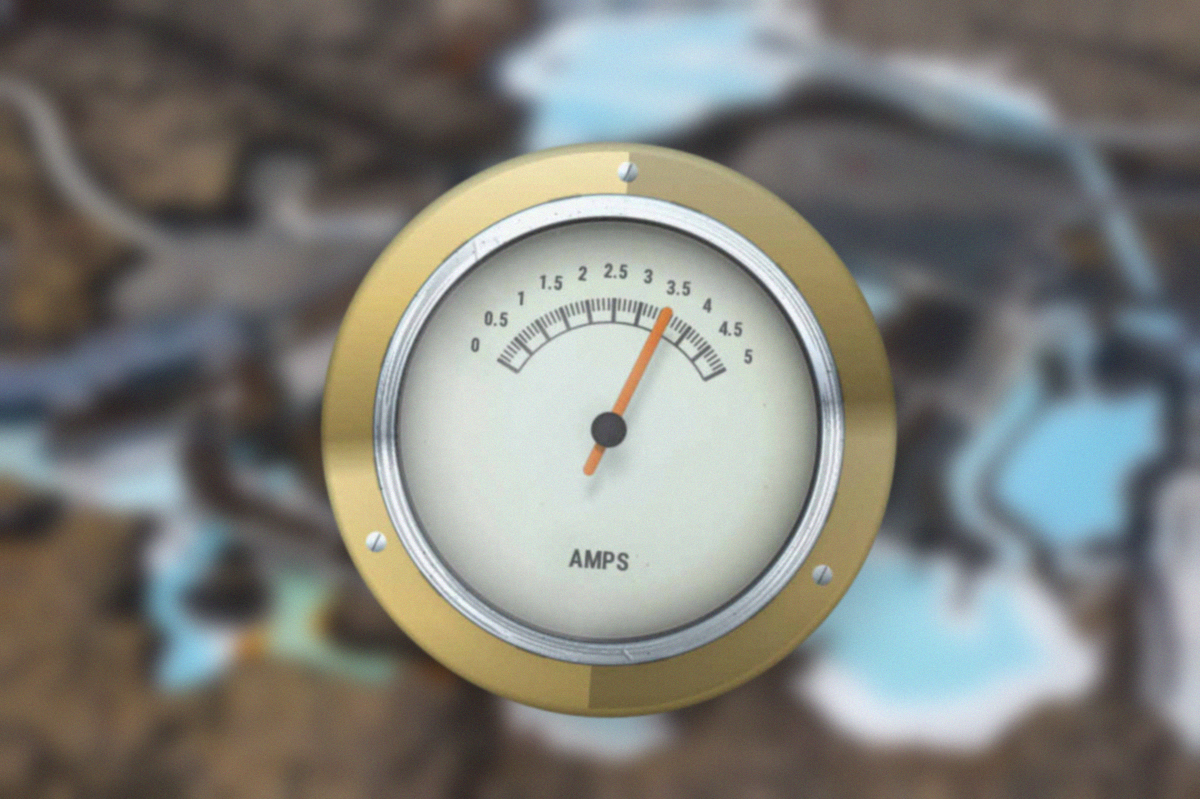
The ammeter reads 3.5; A
